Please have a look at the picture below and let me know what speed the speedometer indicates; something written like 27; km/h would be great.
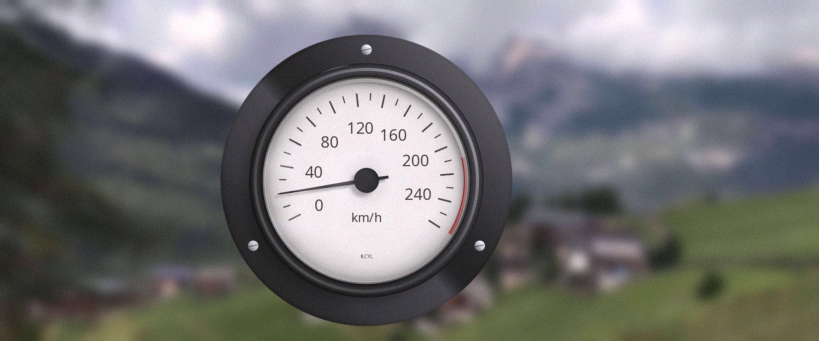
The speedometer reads 20; km/h
